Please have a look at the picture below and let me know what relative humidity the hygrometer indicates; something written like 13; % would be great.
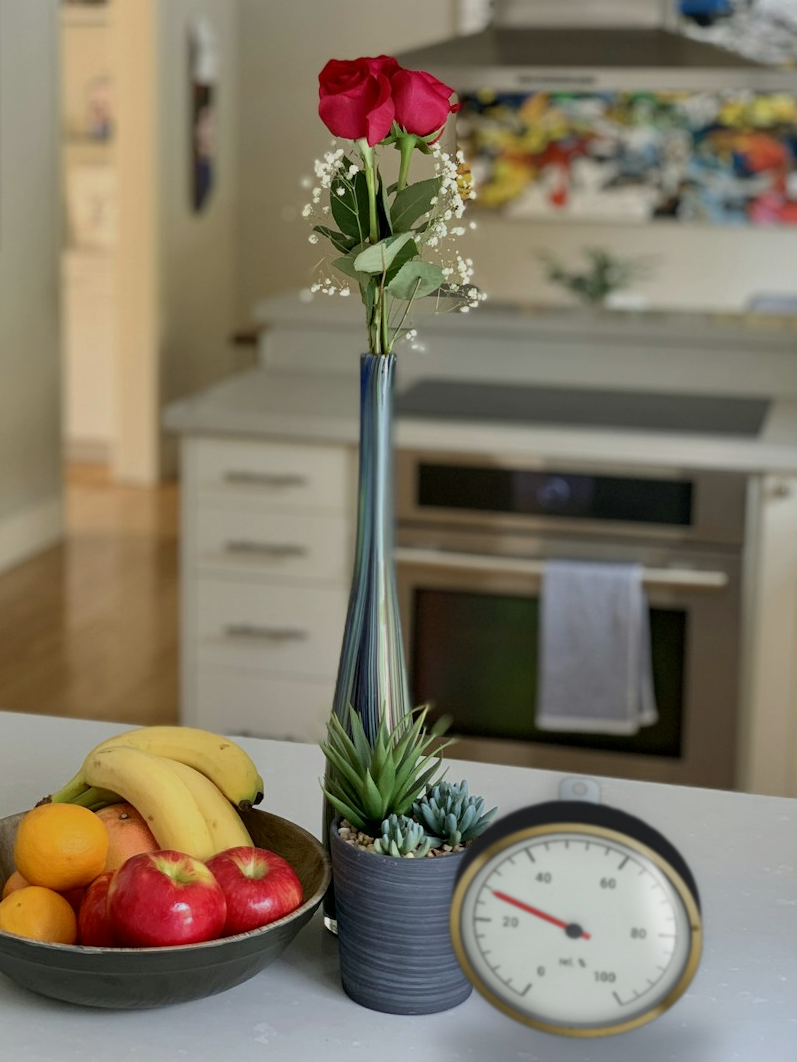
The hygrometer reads 28; %
